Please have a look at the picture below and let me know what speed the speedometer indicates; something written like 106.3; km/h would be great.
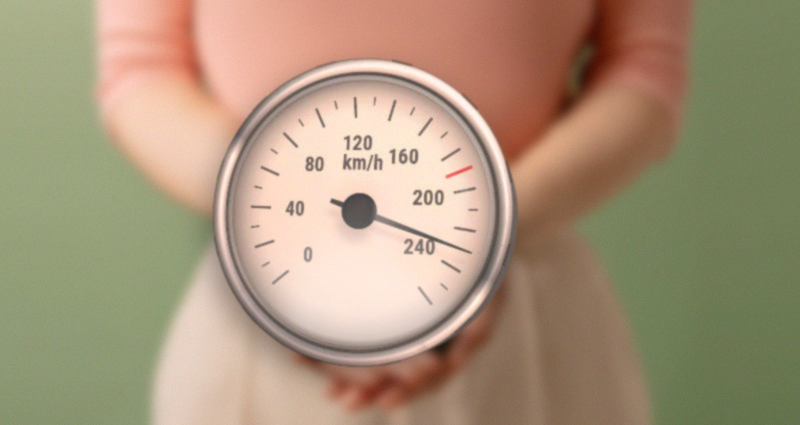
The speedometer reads 230; km/h
